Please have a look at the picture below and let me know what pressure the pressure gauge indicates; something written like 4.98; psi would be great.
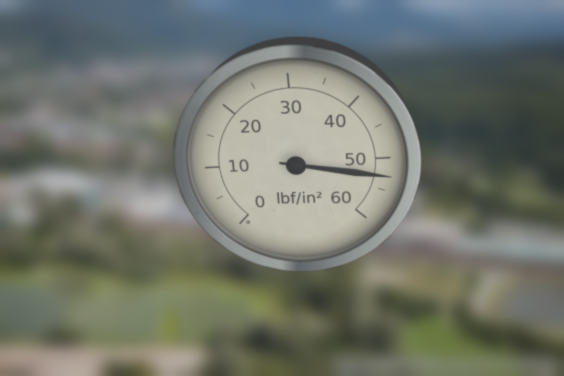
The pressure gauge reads 52.5; psi
